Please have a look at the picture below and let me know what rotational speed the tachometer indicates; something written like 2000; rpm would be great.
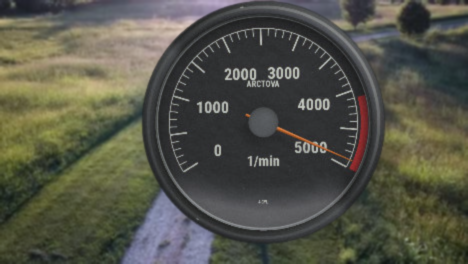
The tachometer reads 4900; rpm
